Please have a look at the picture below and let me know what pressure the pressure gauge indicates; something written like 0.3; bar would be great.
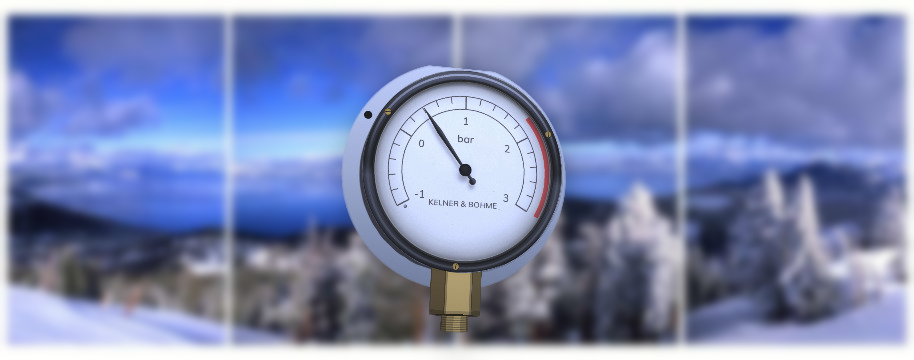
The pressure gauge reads 0.4; bar
